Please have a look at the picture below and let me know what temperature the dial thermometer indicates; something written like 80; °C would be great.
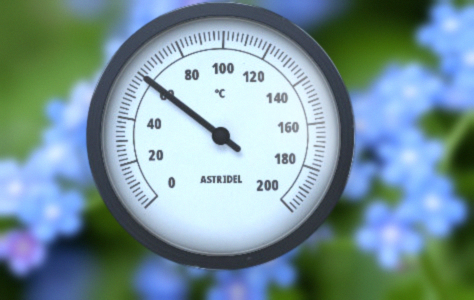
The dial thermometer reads 60; °C
